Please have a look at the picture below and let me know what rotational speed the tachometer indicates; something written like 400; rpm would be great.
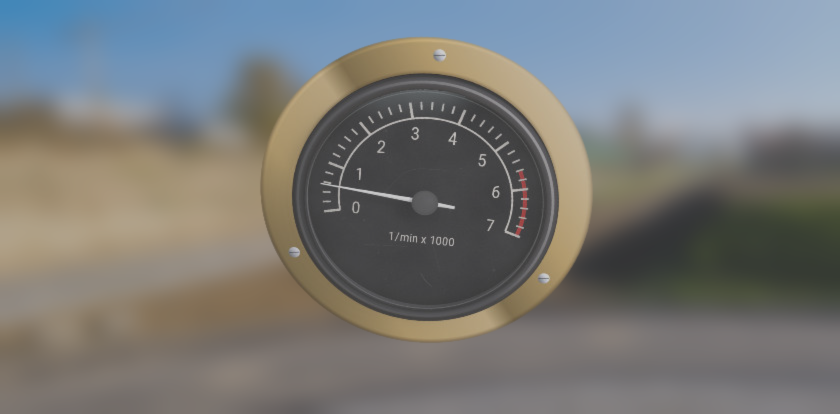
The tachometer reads 600; rpm
